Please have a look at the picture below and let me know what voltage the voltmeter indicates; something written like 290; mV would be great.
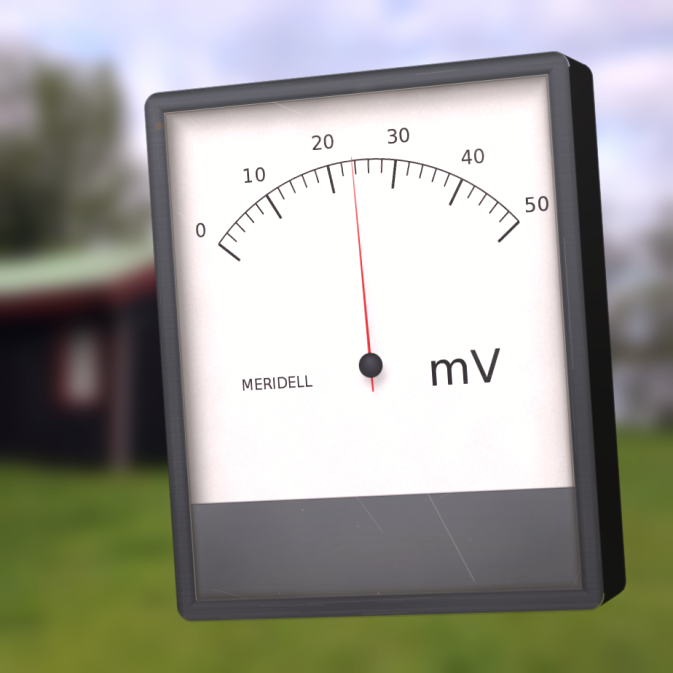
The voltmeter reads 24; mV
